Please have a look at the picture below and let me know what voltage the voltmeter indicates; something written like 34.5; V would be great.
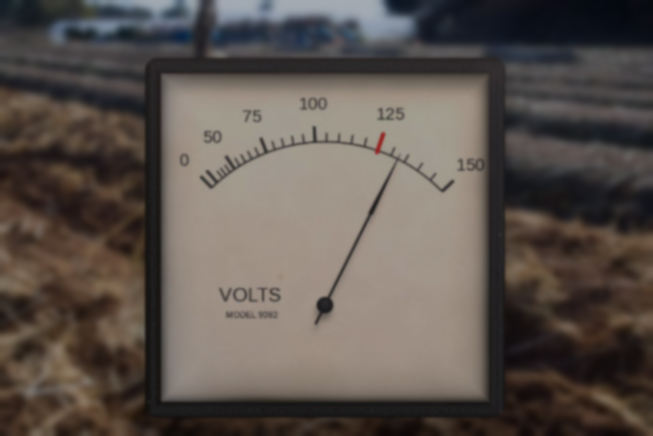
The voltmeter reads 132.5; V
